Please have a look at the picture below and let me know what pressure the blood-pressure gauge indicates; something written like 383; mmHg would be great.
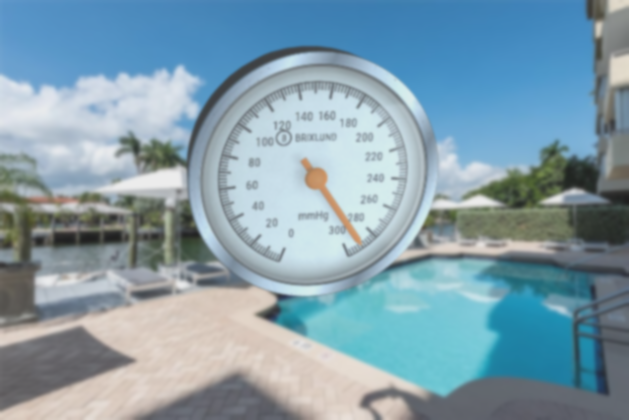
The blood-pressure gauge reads 290; mmHg
